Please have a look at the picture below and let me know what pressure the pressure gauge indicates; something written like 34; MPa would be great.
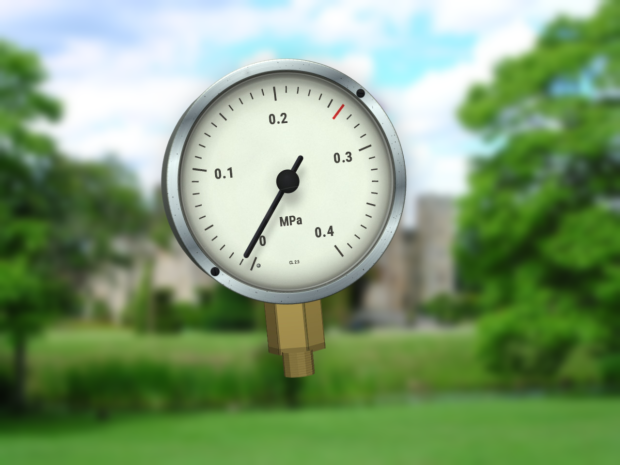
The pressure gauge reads 0.01; MPa
